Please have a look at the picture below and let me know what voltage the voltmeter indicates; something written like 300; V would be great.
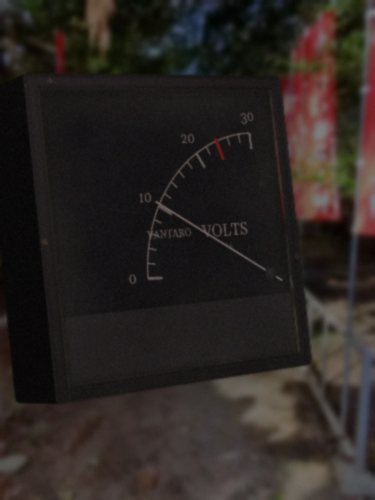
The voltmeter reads 10; V
